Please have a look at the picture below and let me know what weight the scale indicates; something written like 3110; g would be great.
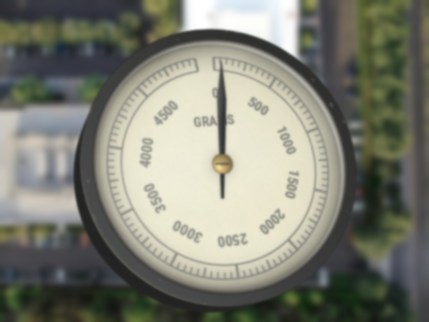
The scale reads 50; g
